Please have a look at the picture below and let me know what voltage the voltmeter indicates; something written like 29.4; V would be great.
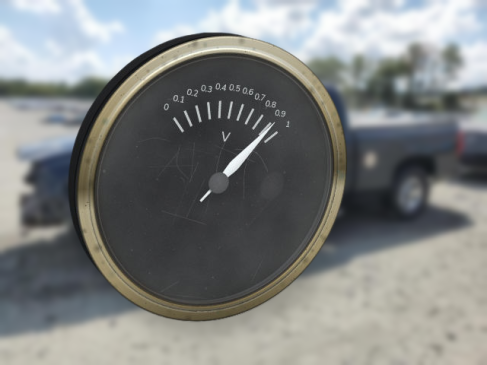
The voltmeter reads 0.9; V
